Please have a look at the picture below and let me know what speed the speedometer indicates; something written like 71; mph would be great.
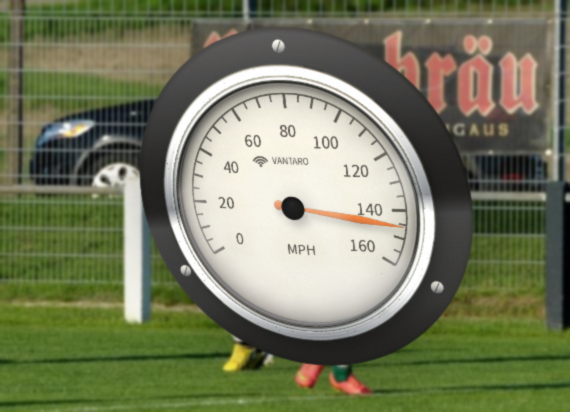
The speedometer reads 145; mph
